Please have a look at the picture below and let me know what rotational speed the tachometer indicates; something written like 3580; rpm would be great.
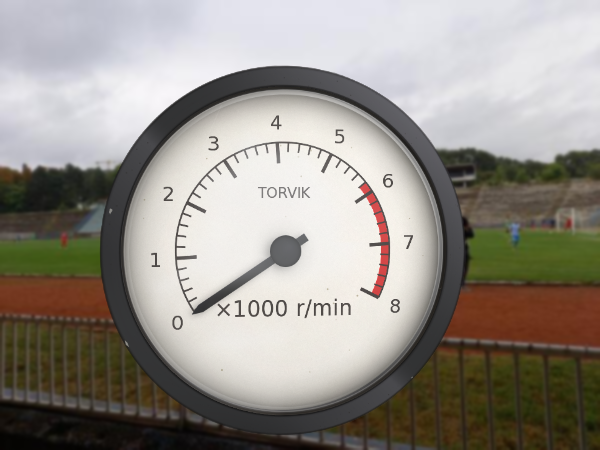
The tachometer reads 0; rpm
